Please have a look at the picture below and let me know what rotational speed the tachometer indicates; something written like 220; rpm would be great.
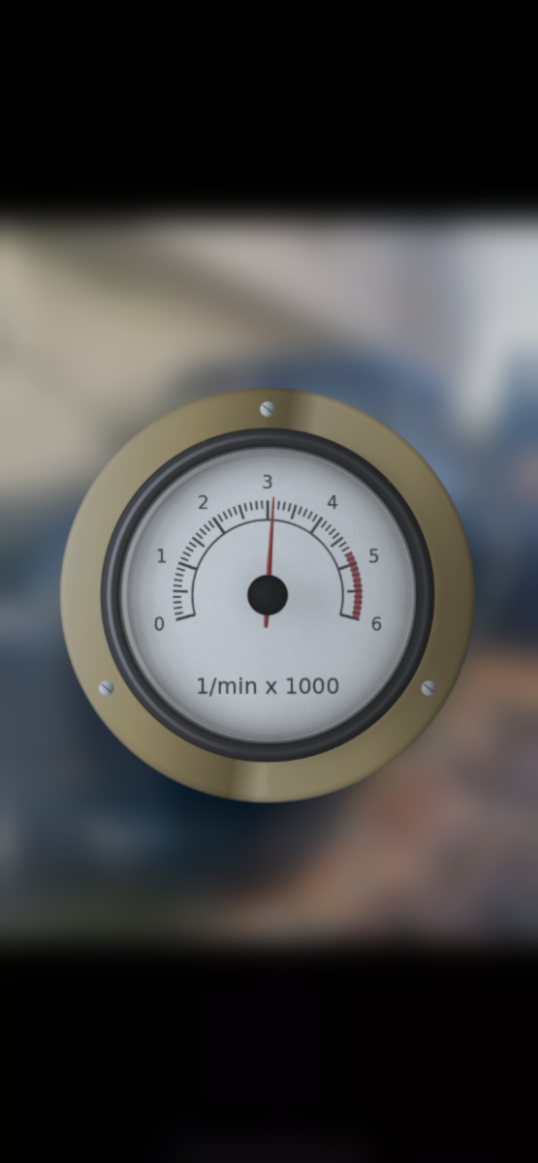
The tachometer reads 3100; rpm
